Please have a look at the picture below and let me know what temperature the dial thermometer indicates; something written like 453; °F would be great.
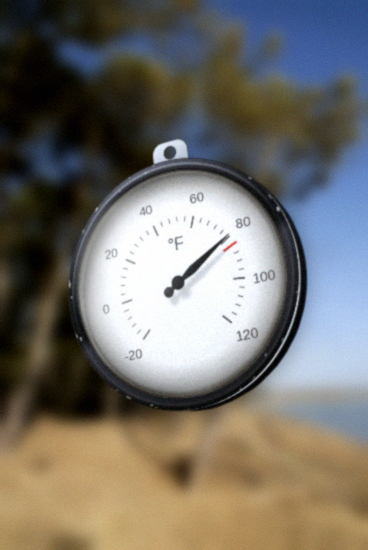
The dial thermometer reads 80; °F
